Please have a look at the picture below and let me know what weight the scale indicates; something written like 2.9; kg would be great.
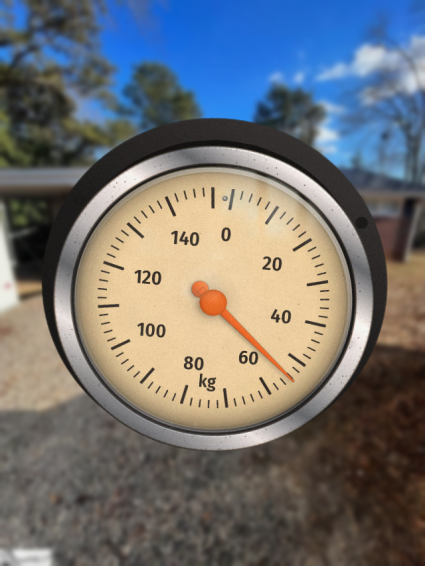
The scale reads 54; kg
